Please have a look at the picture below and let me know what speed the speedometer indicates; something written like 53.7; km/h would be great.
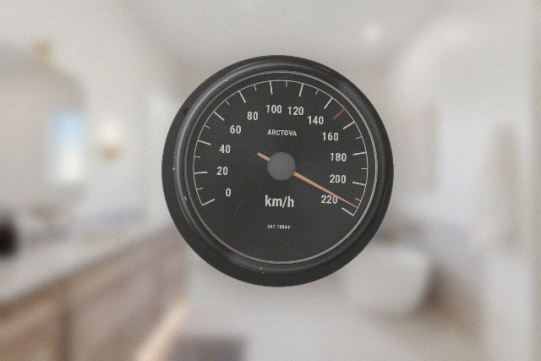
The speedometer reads 215; km/h
